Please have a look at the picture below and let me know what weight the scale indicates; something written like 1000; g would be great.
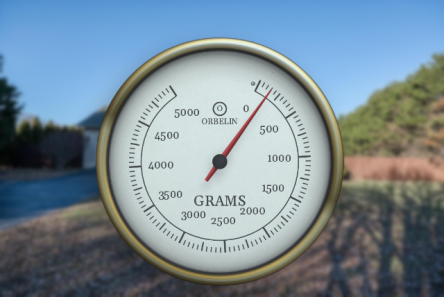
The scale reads 150; g
